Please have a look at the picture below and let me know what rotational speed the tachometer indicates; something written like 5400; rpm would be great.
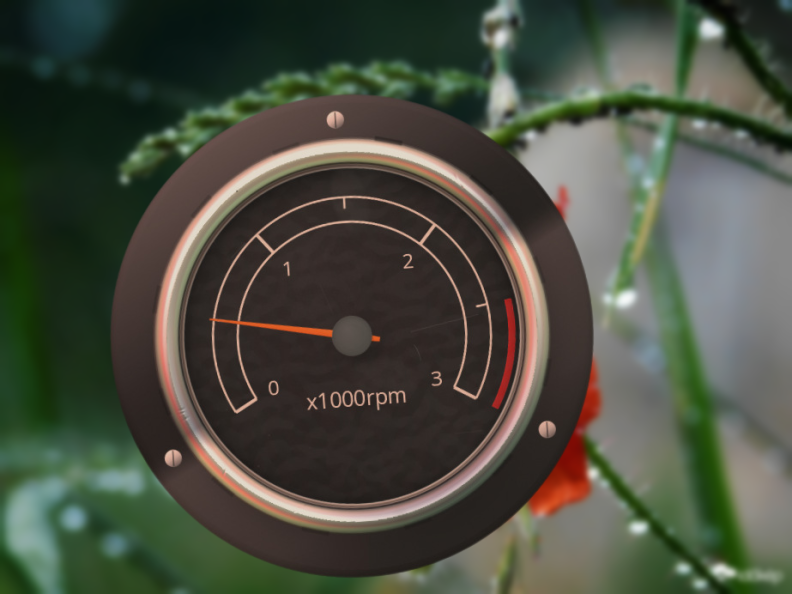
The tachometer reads 500; rpm
